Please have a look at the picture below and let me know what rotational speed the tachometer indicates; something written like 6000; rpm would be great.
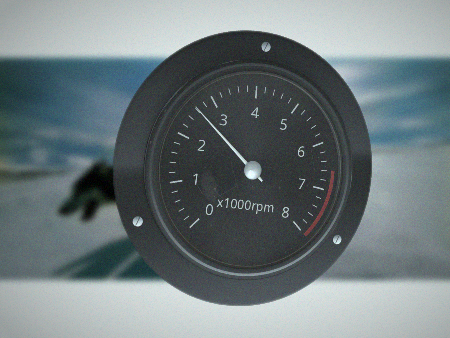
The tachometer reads 2600; rpm
